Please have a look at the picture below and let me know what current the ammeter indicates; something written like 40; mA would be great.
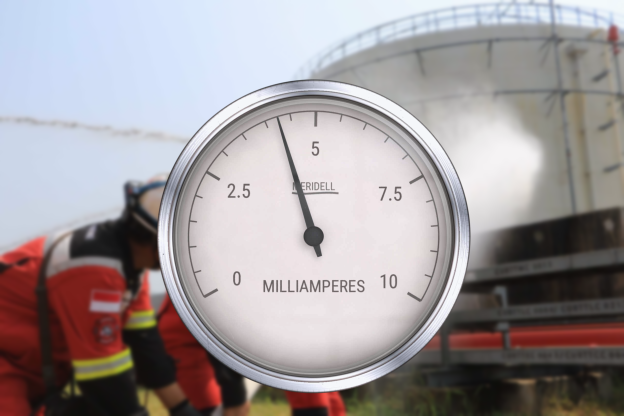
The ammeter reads 4.25; mA
